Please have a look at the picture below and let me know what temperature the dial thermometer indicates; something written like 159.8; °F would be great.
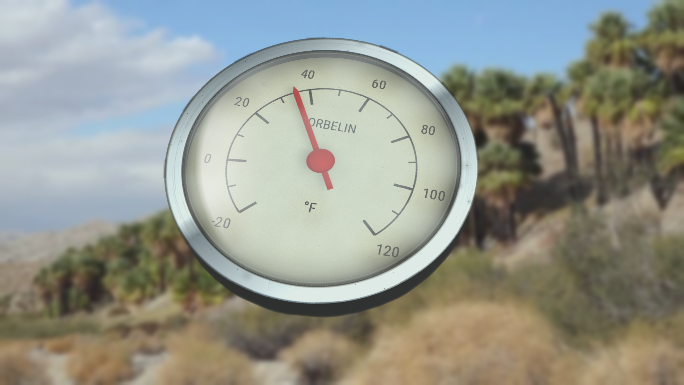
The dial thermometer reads 35; °F
